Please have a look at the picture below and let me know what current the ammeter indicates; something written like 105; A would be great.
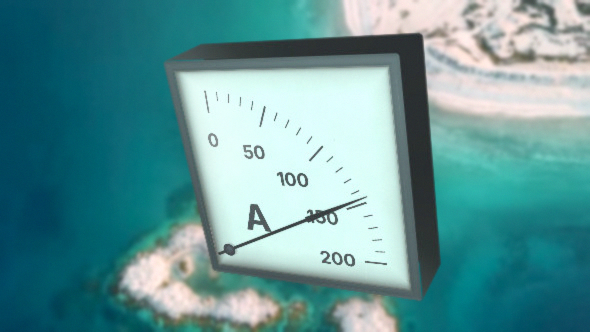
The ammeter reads 145; A
